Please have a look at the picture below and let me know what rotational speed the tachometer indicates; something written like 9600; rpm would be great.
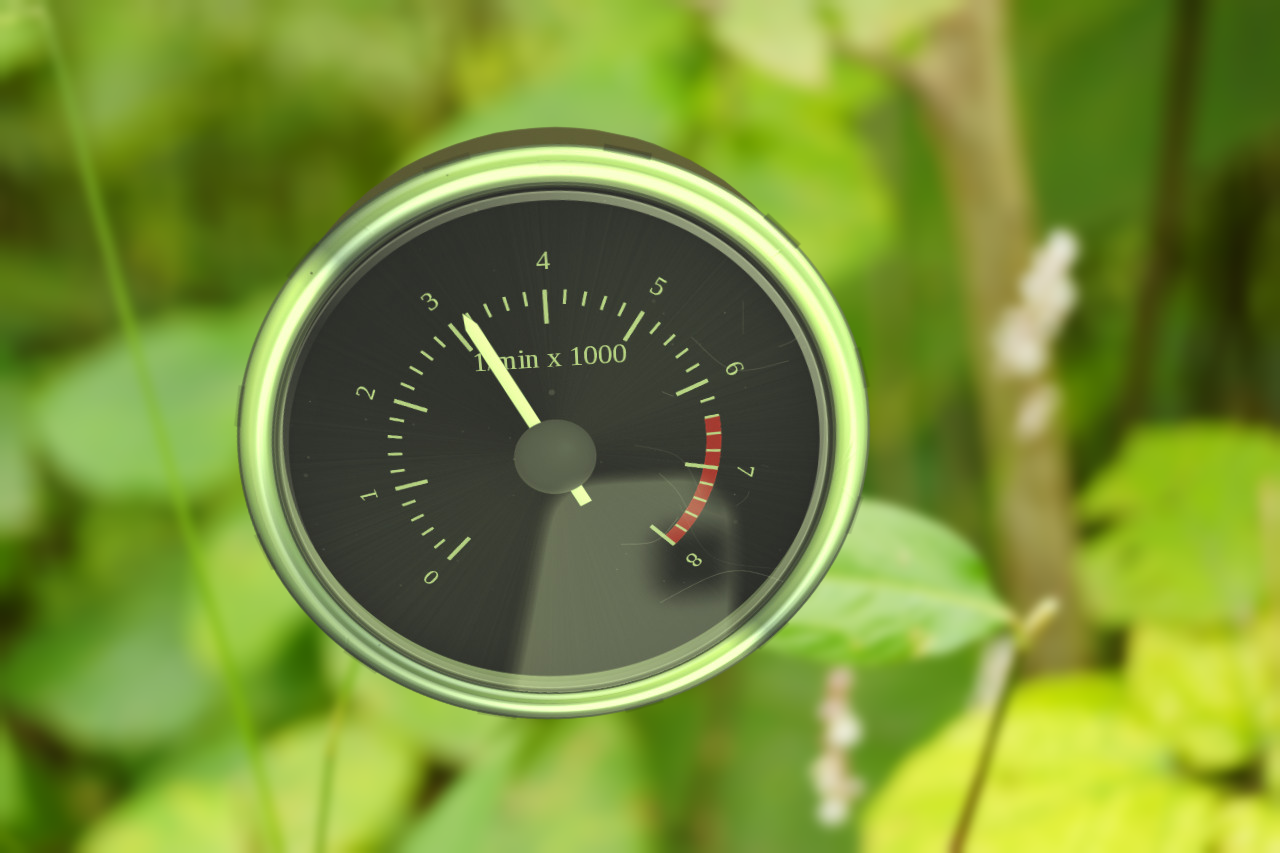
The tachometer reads 3200; rpm
